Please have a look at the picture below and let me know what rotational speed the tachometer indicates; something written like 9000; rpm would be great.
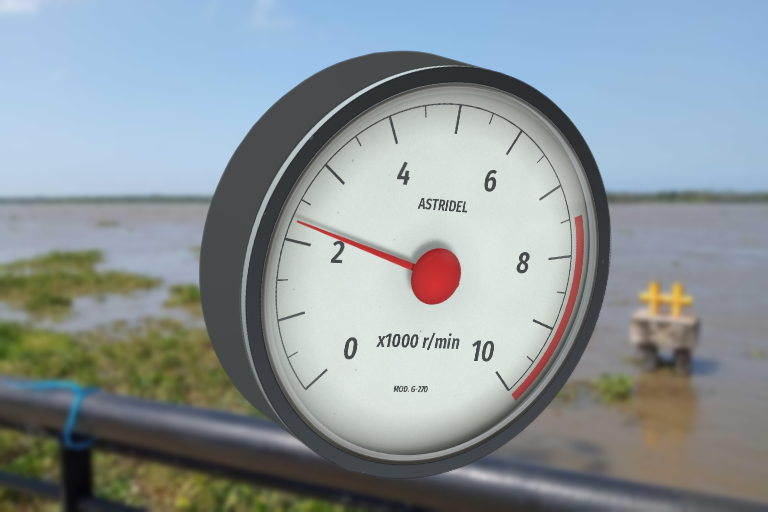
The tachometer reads 2250; rpm
